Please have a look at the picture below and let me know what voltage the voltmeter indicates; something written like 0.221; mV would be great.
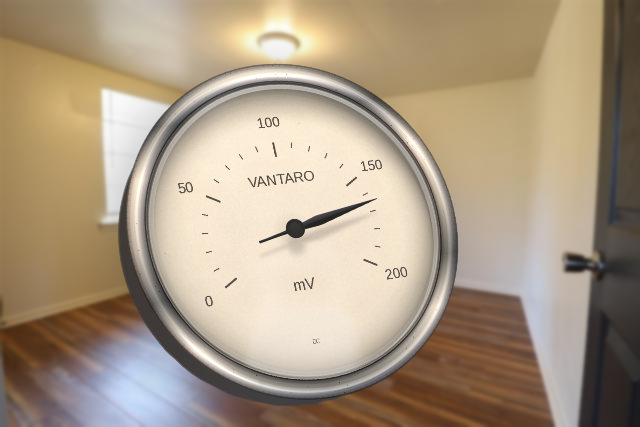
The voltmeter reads 165; mV
